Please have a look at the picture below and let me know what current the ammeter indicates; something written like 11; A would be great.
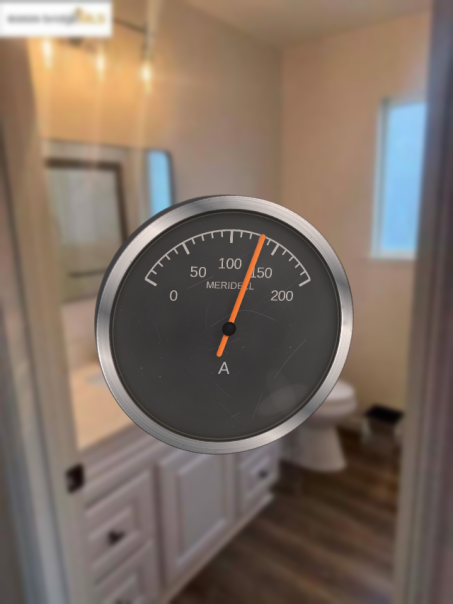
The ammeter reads 130; A
